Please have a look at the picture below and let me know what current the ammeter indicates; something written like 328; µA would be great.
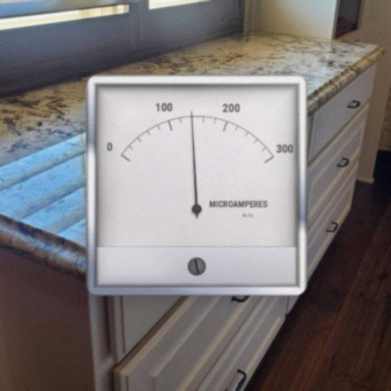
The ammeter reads 140; µA
